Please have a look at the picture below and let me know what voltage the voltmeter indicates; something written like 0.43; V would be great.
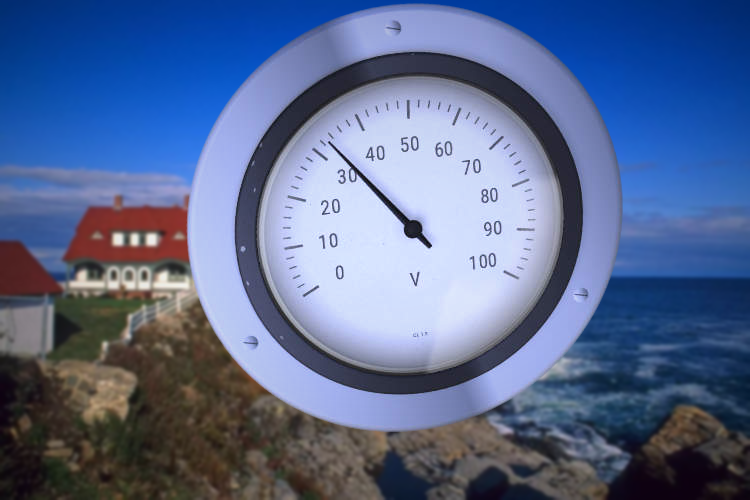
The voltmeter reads 33; V
